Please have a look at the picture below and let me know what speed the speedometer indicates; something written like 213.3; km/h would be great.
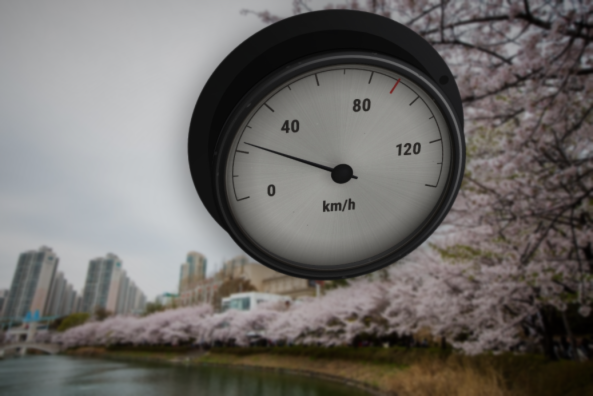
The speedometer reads 25; km/h
